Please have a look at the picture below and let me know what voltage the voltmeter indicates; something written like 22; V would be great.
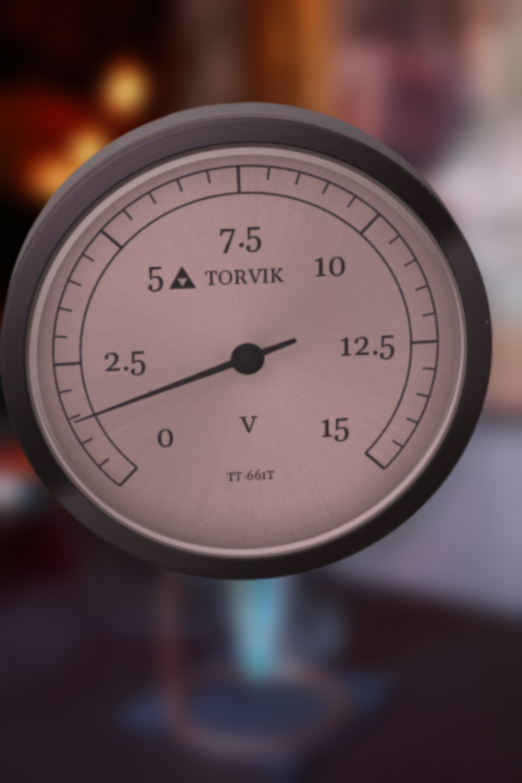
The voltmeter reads 1.5; V
